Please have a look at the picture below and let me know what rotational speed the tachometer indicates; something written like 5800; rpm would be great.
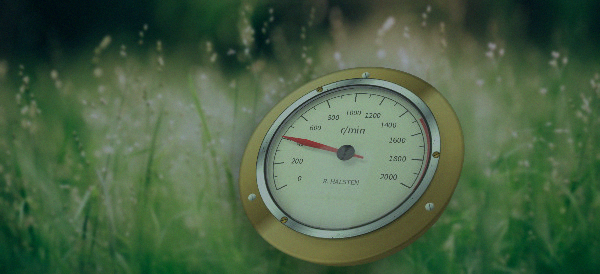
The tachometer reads 400; rpm
